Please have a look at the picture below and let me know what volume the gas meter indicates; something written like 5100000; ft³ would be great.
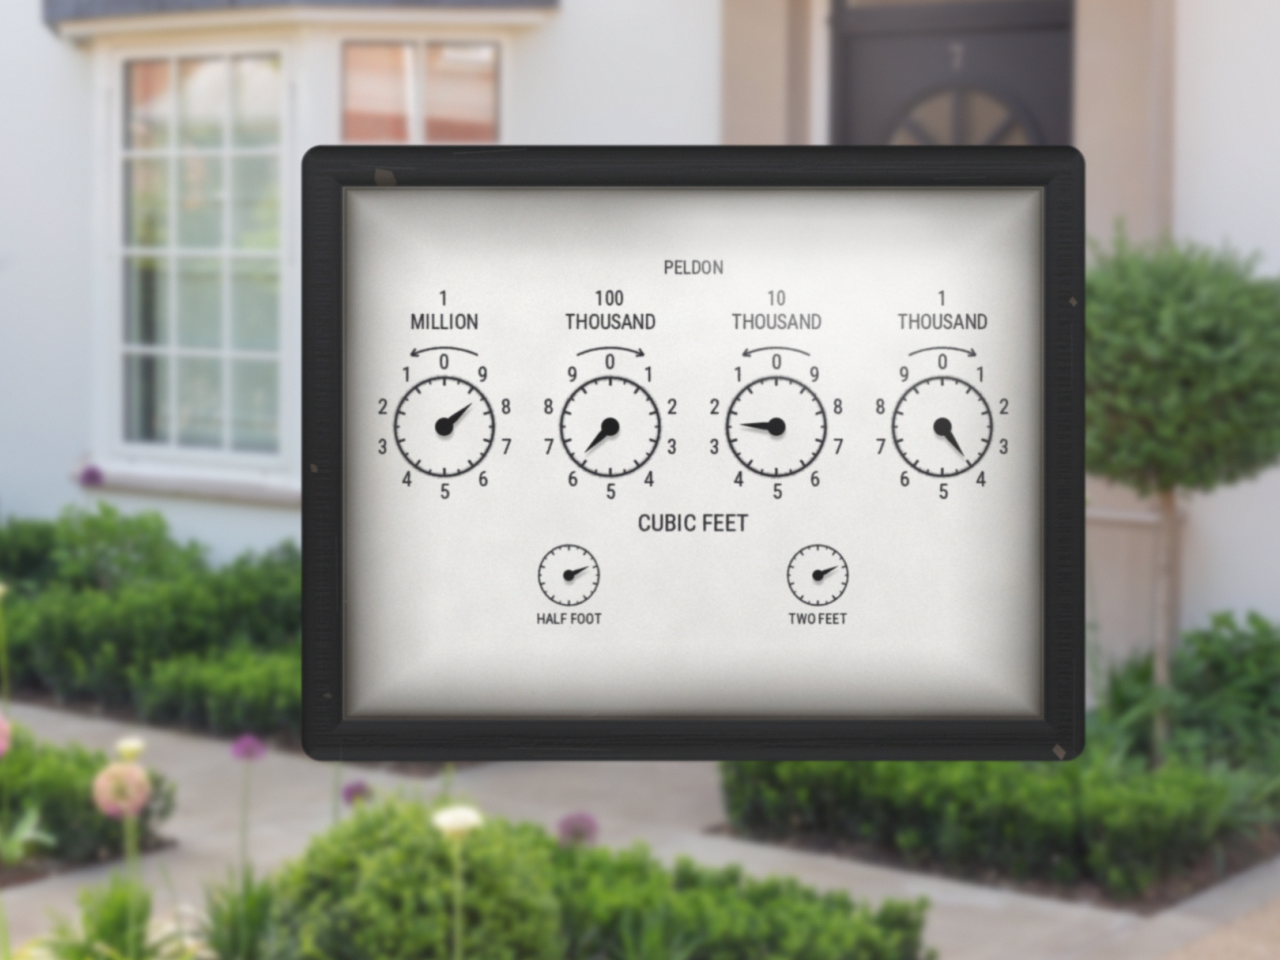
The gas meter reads 862400; ft³
